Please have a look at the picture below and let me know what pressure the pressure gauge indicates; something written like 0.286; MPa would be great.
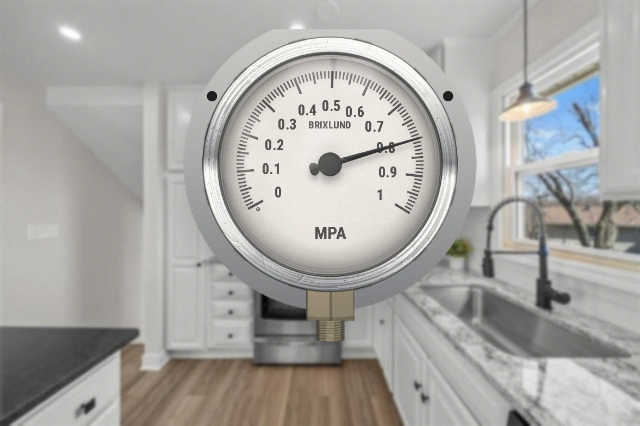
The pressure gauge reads 0.8; MPa
